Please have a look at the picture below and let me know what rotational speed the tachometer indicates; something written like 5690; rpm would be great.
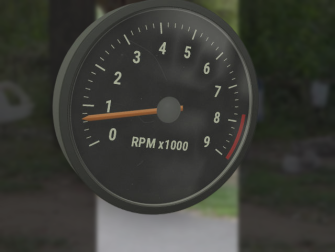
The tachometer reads 700; rpm
